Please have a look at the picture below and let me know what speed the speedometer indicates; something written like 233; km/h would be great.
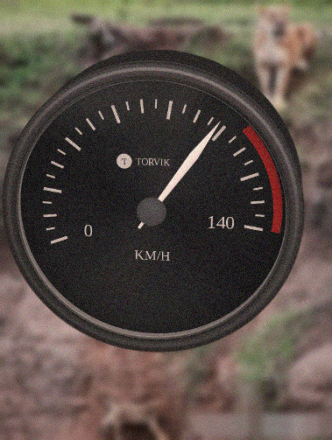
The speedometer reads 97.5; km/h
